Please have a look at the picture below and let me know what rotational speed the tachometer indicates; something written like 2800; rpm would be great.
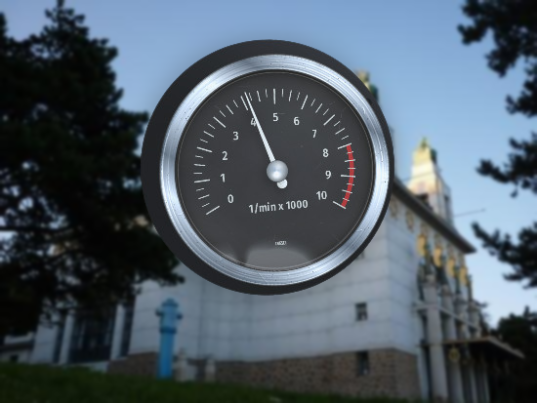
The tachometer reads 4125; rpm
